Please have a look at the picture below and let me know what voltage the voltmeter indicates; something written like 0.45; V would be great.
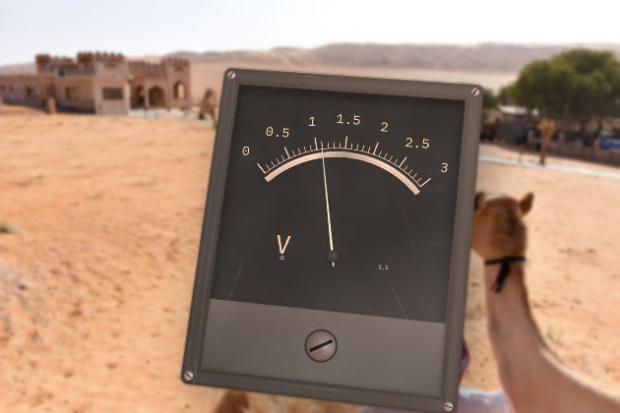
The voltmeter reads 1.1; V
